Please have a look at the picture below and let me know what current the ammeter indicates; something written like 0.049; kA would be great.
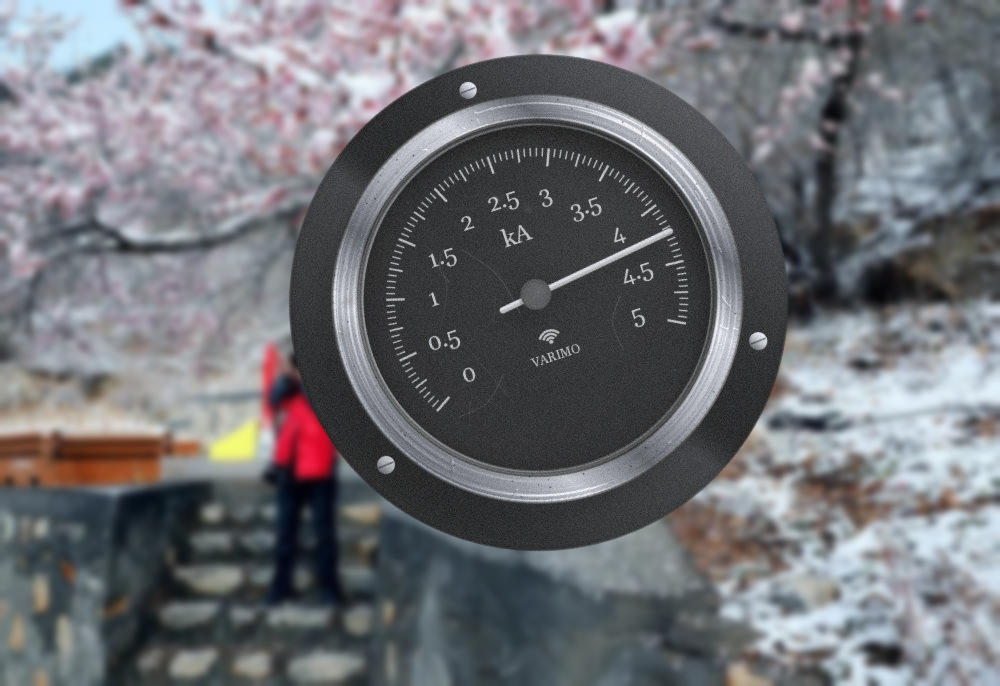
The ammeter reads 4.25; kA
